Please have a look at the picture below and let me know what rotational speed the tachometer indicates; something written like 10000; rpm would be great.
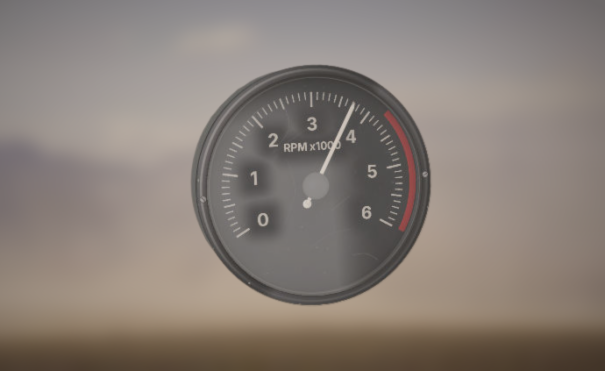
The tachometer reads 3700; rpm
